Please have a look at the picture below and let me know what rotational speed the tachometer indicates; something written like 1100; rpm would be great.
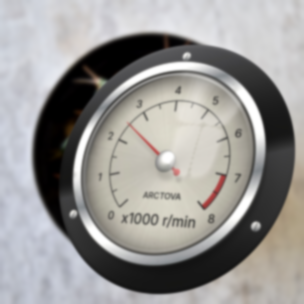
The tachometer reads 2500; rpm
